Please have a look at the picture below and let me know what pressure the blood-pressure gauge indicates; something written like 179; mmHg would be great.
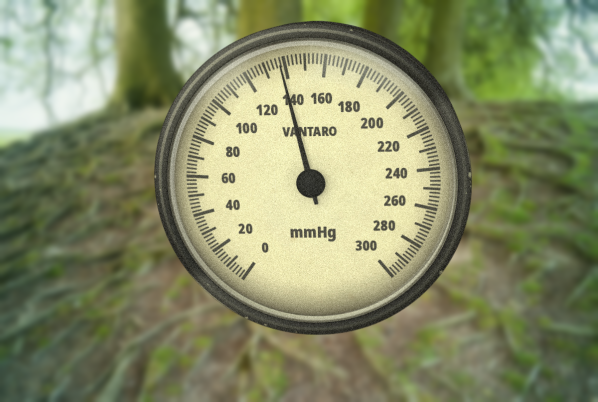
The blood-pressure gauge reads 138; mmHg
